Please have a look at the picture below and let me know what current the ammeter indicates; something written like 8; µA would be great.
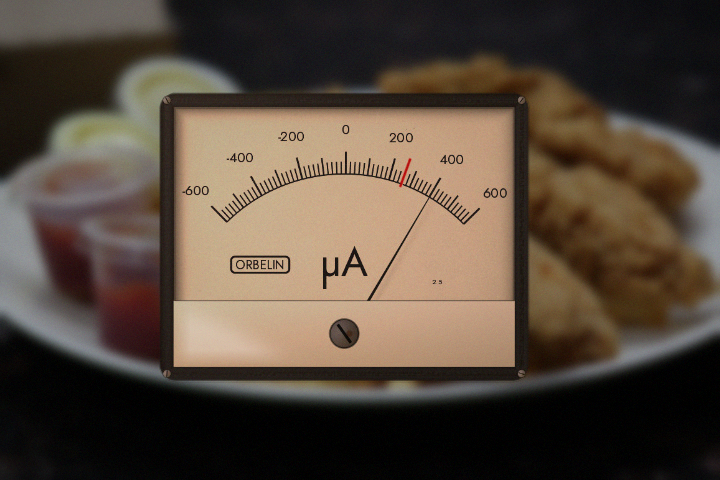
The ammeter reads 400; µA
